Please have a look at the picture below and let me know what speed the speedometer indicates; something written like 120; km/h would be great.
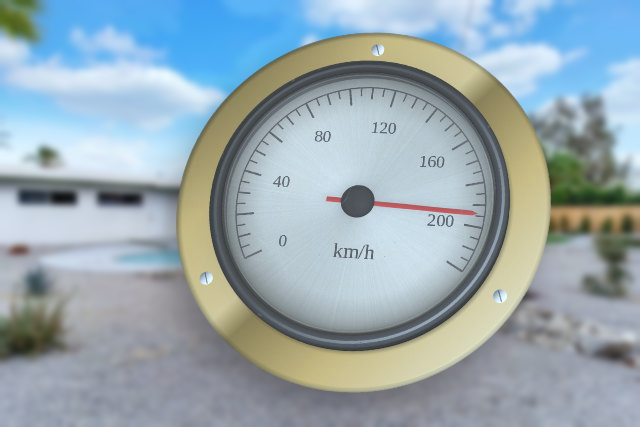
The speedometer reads 195; km/h
